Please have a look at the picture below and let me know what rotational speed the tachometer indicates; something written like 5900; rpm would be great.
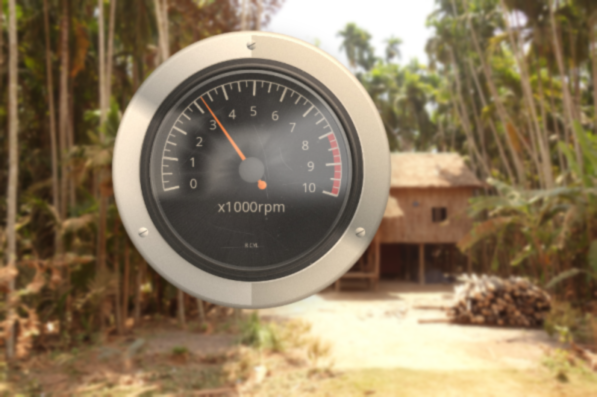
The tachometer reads 3250; rpm
